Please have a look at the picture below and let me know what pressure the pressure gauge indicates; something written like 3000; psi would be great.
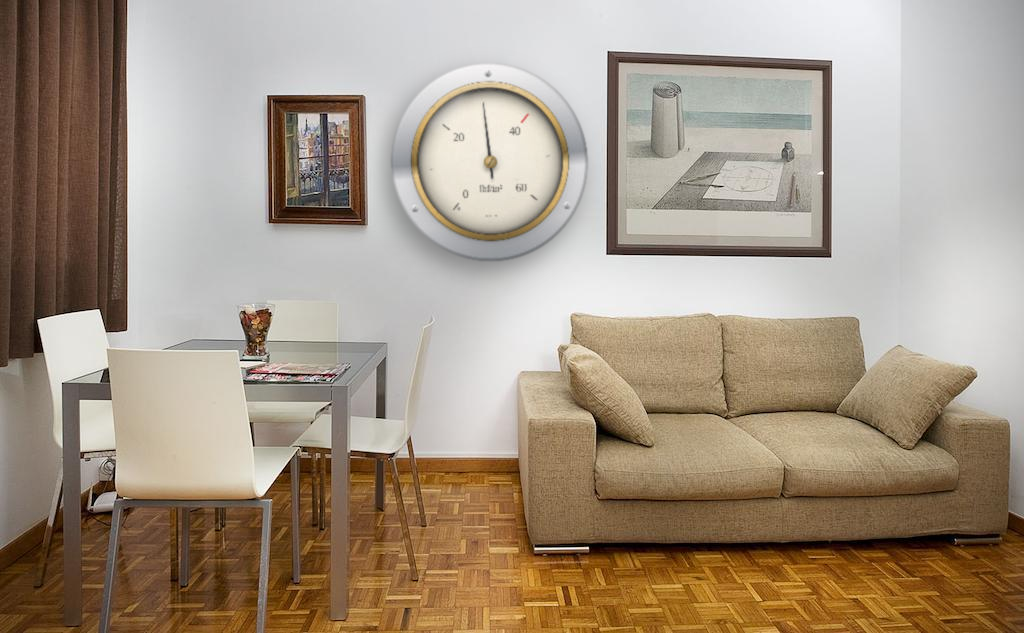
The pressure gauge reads 30; psi
